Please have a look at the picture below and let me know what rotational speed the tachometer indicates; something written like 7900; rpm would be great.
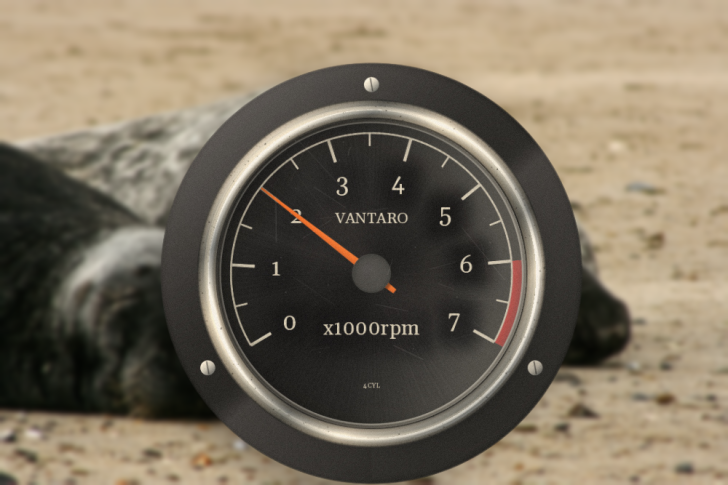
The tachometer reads 2000; rpm
